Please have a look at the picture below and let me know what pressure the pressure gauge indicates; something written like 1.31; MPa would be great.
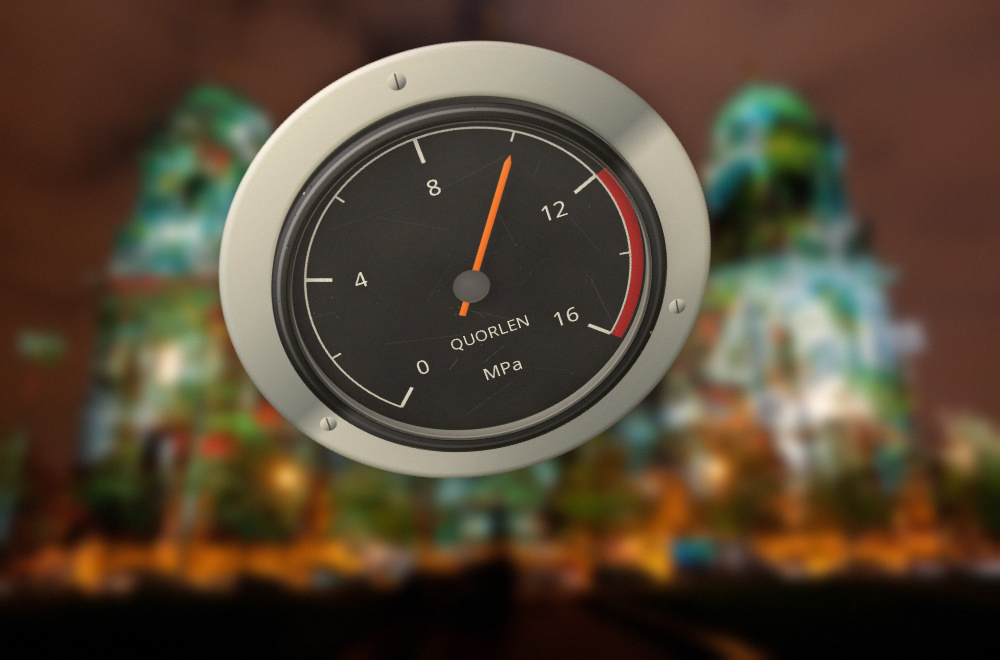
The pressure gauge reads 10; MPa
